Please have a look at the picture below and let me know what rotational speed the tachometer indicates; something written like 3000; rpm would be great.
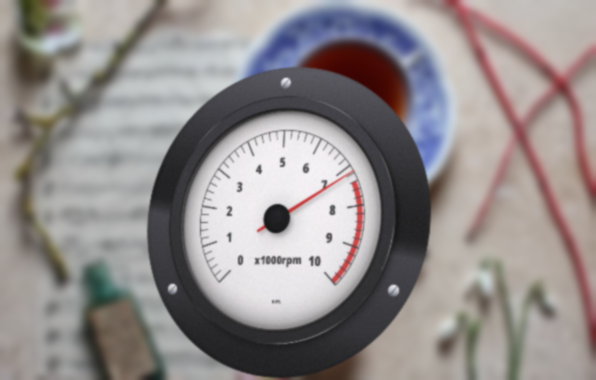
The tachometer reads 7200; rpm
